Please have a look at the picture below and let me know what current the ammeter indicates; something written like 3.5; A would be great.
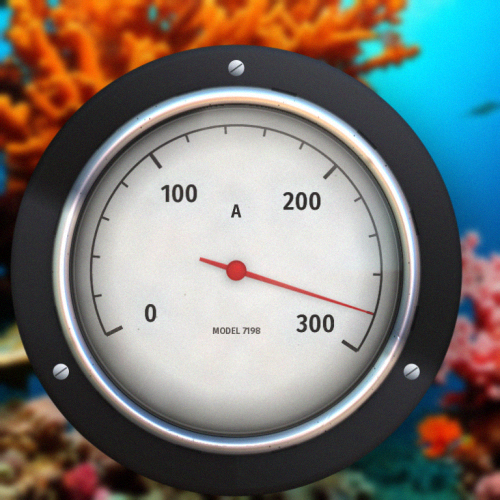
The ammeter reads 280; A
